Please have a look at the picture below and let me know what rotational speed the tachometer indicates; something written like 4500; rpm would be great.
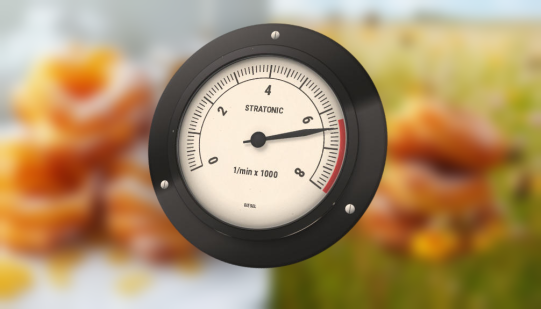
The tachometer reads 6500; rpm
